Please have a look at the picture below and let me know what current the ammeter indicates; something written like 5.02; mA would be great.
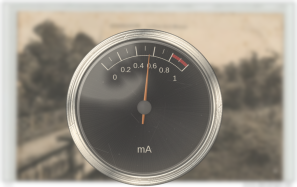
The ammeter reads 0.55; mA
